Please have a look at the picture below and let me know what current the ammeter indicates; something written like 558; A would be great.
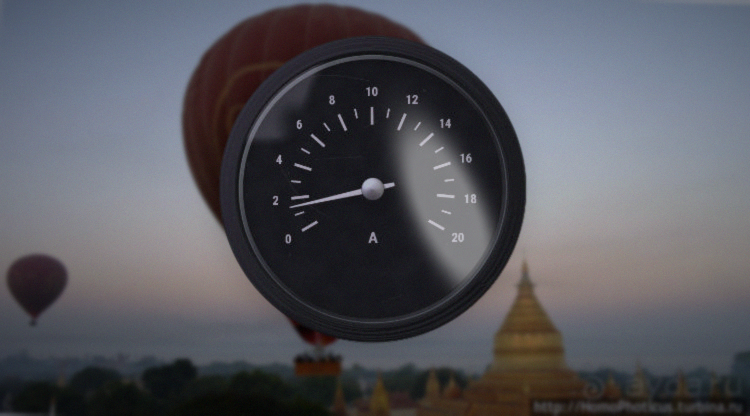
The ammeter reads 1.5; A
